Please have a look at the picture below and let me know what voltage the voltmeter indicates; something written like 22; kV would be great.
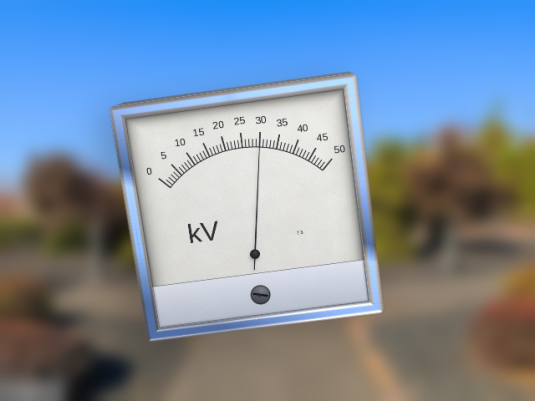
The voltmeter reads 30; kV
